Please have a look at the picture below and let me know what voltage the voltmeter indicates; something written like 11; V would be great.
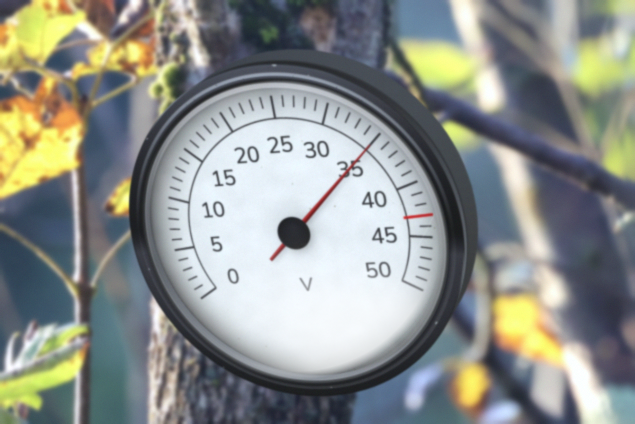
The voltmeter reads 35; V
